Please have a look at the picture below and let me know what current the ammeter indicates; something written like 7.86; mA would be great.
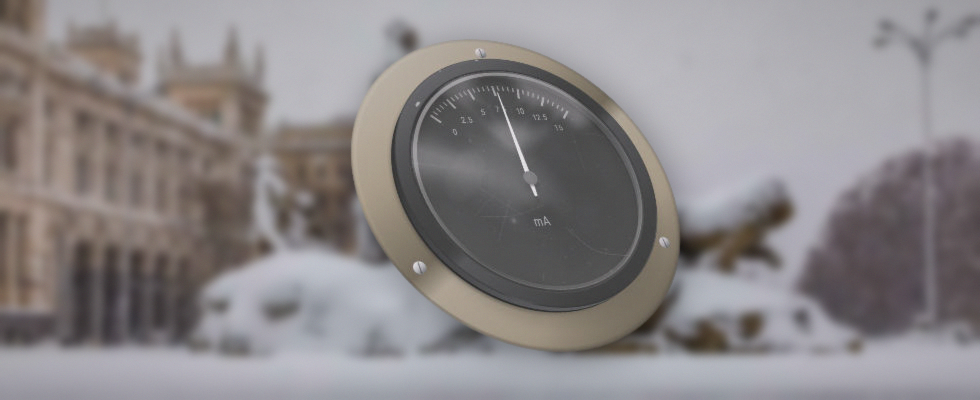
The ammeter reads 7.5; mA
